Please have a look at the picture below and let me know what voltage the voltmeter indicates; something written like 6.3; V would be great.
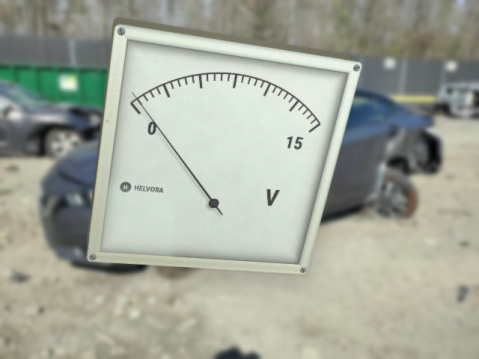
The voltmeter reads 0.5; V
